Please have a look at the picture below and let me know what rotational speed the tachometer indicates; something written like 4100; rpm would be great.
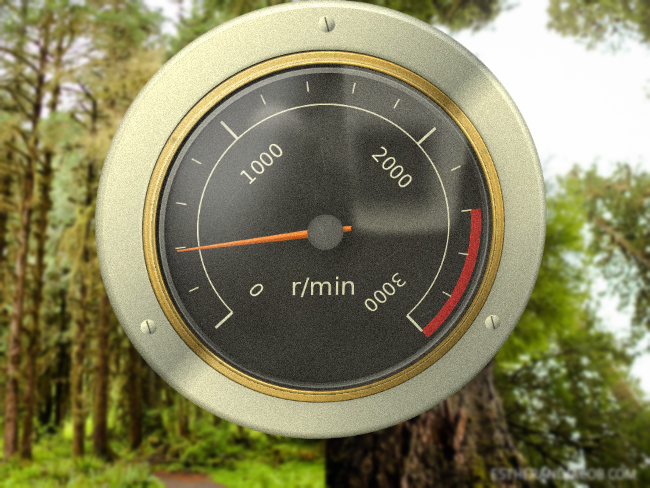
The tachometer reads 400; rpm
